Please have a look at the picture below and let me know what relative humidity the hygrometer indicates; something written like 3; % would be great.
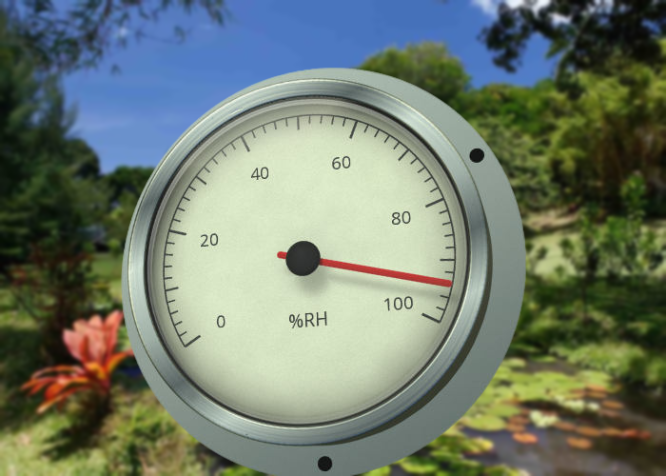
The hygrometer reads 94; %
